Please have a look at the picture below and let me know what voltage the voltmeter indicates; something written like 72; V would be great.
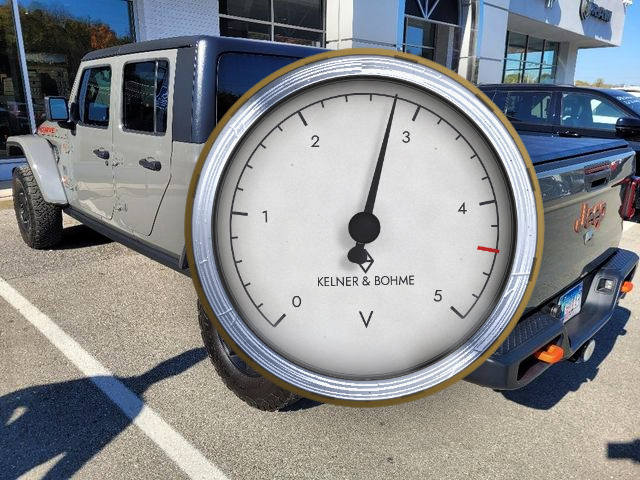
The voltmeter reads 2.8; V
